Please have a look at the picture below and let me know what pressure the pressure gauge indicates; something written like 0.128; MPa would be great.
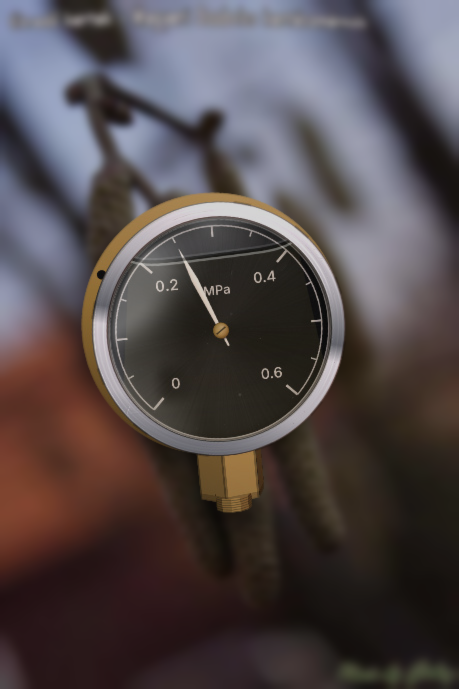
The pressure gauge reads 0.25; MPa
